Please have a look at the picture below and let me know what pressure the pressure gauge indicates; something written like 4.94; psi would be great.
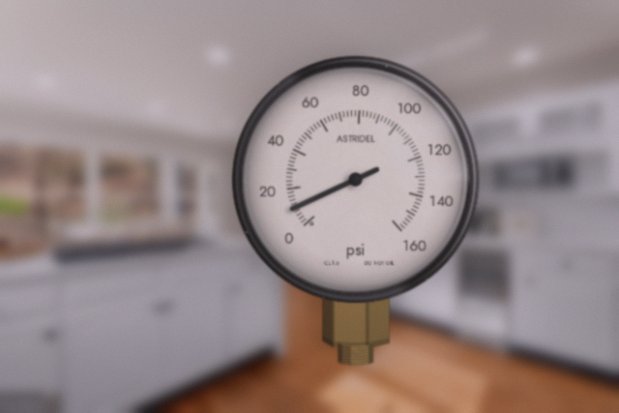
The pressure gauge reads 10; psi
